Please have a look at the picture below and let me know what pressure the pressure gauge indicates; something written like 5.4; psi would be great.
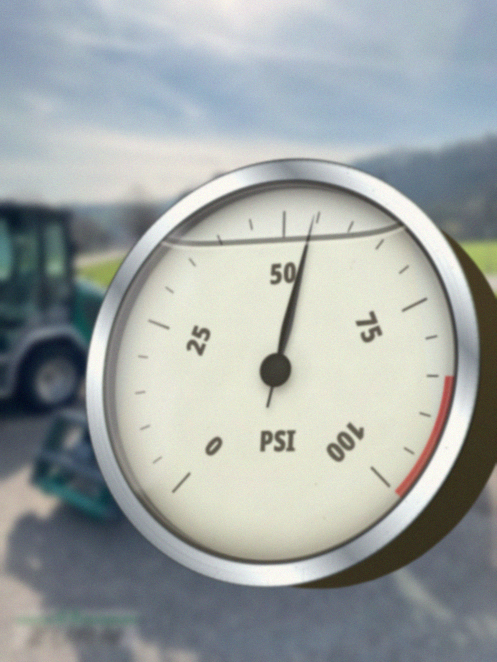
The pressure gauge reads 55; psi
